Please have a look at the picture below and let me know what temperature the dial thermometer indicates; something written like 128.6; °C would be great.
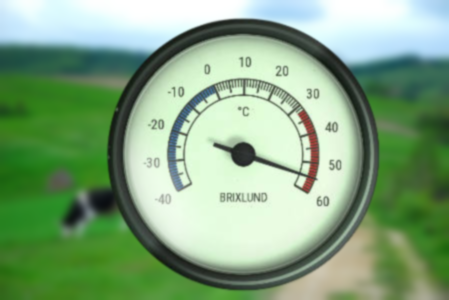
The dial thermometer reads 55; °C
